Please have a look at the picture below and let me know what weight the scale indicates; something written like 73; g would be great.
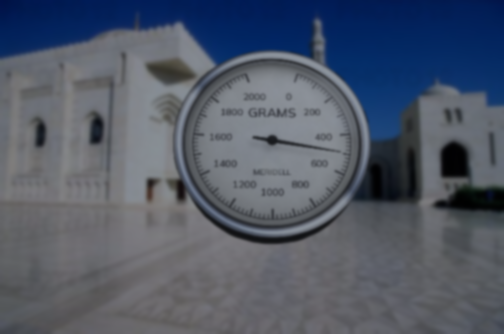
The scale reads 500; g
